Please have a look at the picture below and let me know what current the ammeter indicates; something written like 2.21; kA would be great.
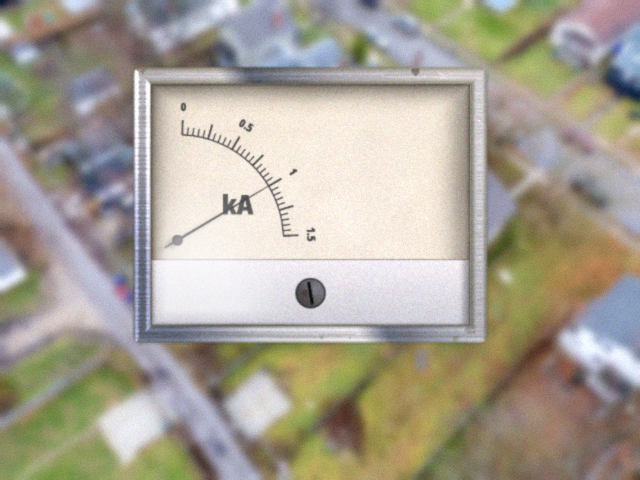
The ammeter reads 1; kA
